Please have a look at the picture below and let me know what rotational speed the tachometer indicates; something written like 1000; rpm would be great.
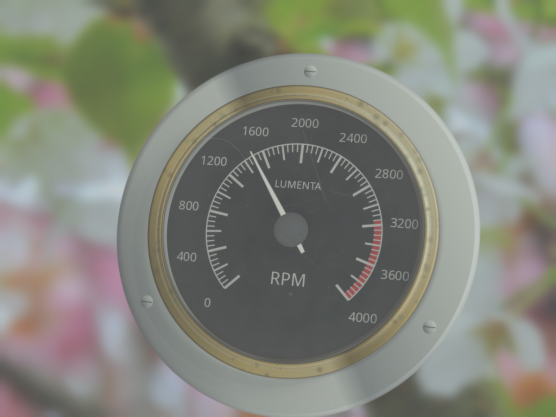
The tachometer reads 1500; rpm
